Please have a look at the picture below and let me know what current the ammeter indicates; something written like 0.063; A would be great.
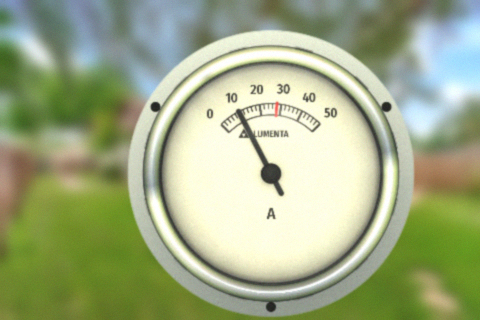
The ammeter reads 10; A
